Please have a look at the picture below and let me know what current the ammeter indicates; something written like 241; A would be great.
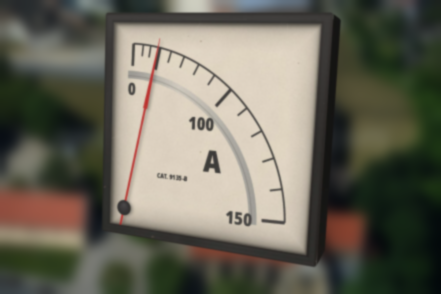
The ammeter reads 50; A
